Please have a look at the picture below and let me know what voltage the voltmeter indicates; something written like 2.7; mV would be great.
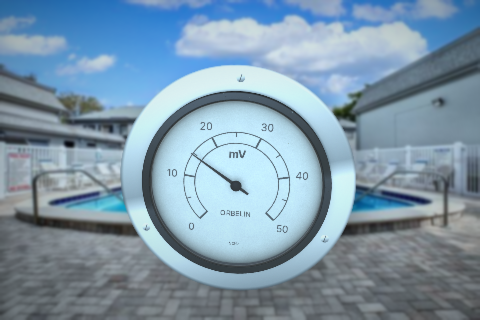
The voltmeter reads 15; mV
